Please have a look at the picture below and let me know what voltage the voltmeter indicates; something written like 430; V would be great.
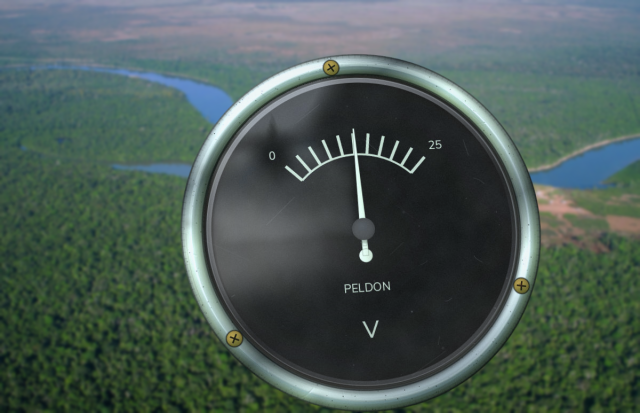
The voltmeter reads 12.5; V
